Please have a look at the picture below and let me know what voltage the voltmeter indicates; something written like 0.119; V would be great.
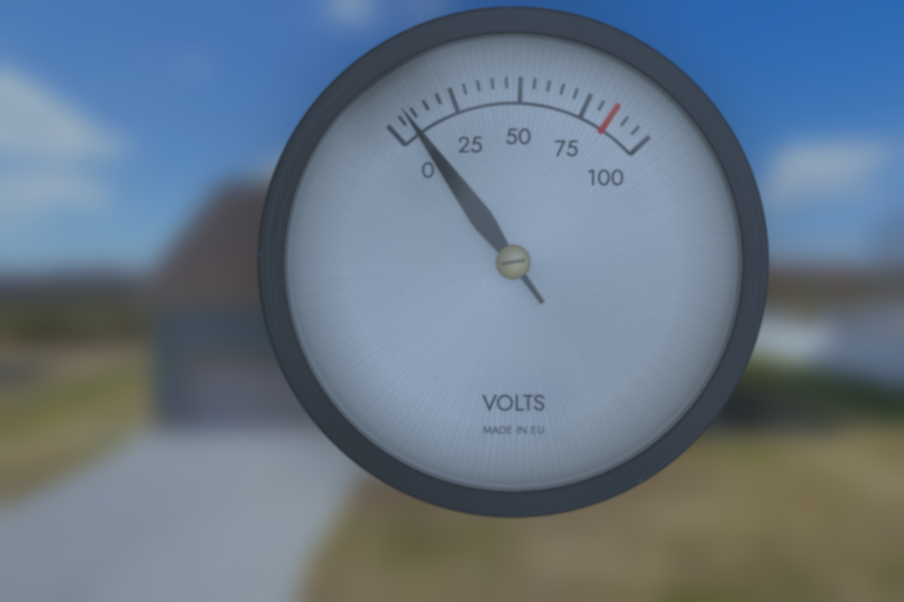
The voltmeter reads 7.5; V
